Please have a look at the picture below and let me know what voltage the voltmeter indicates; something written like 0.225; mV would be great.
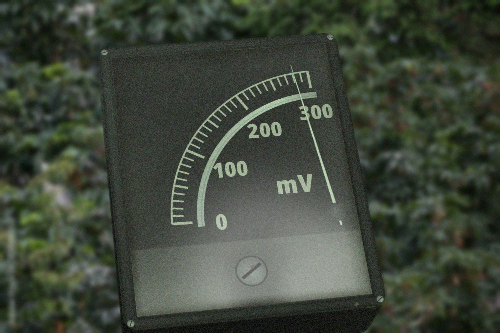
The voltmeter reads 280; mV
